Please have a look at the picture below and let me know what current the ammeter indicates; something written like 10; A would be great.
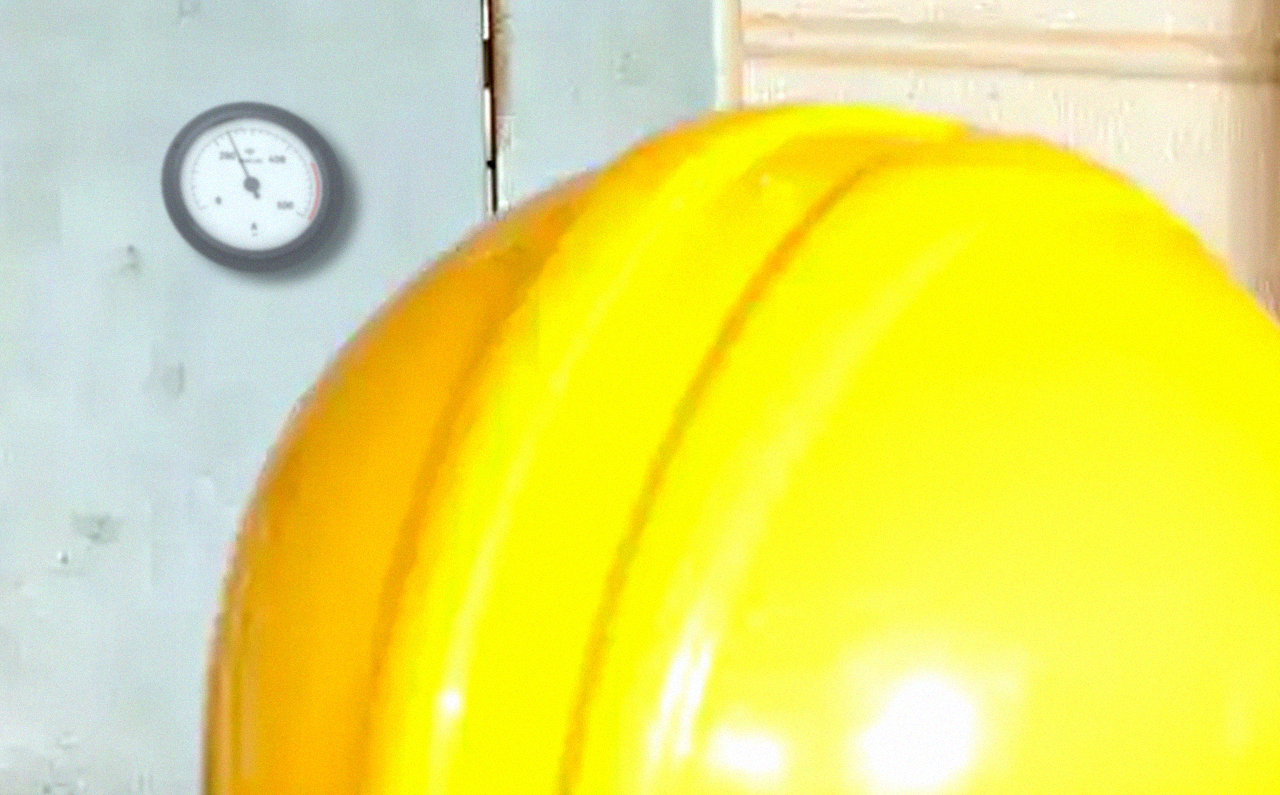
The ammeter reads 240; A
